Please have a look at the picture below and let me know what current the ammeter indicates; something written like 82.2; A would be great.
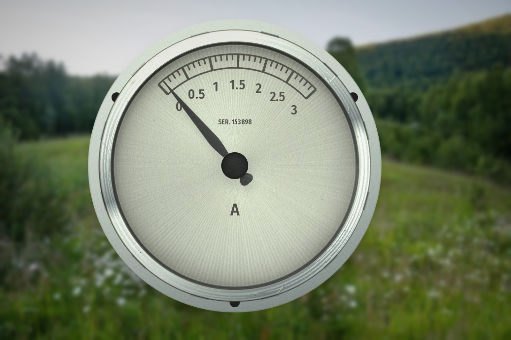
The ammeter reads 0.1; A
